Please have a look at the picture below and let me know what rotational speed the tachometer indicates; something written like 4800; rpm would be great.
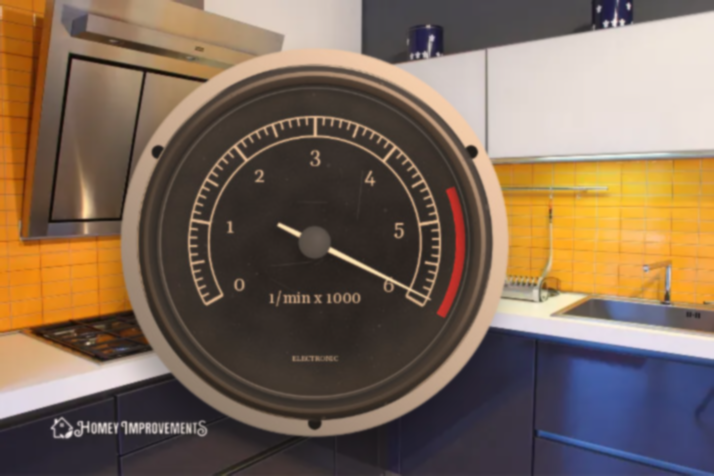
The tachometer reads 5900; rpm
